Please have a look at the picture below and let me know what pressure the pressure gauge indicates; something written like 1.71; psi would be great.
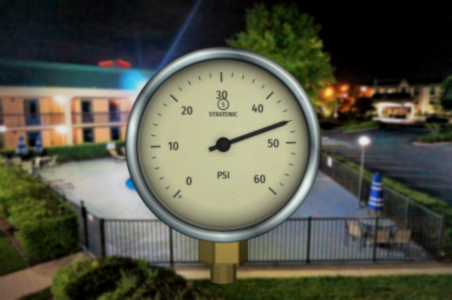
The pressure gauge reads 46; psi
